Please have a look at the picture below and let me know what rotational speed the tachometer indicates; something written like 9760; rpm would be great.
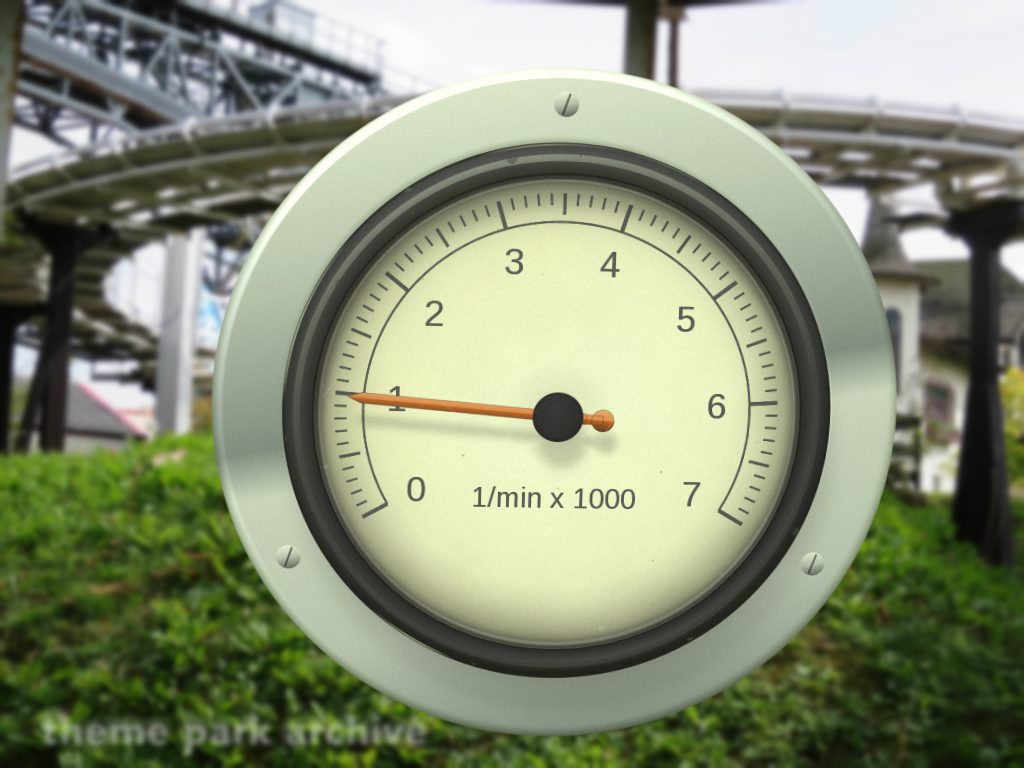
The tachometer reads 1000; rpm
